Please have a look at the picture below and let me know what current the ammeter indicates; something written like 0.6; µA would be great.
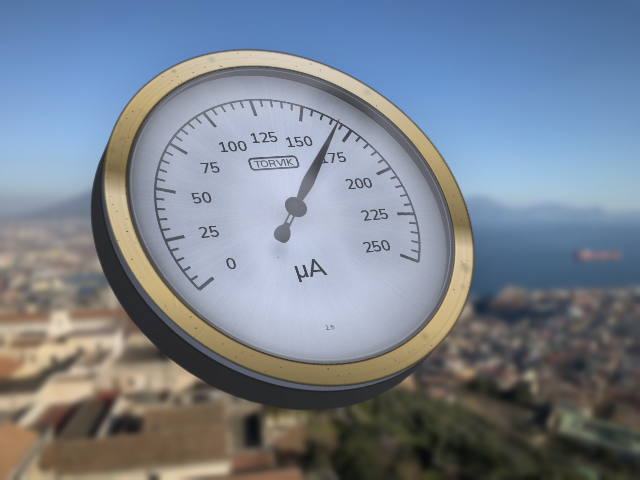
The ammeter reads 167.5; µA
